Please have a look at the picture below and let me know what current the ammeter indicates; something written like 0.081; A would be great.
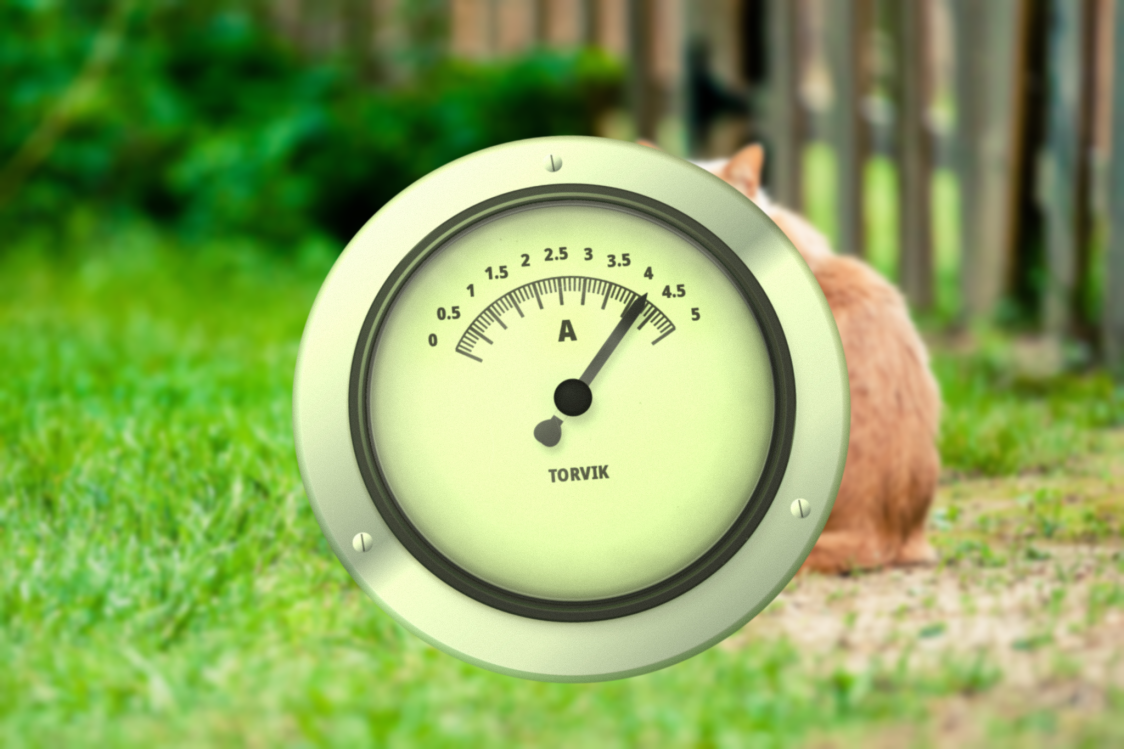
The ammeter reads 4.2; A
